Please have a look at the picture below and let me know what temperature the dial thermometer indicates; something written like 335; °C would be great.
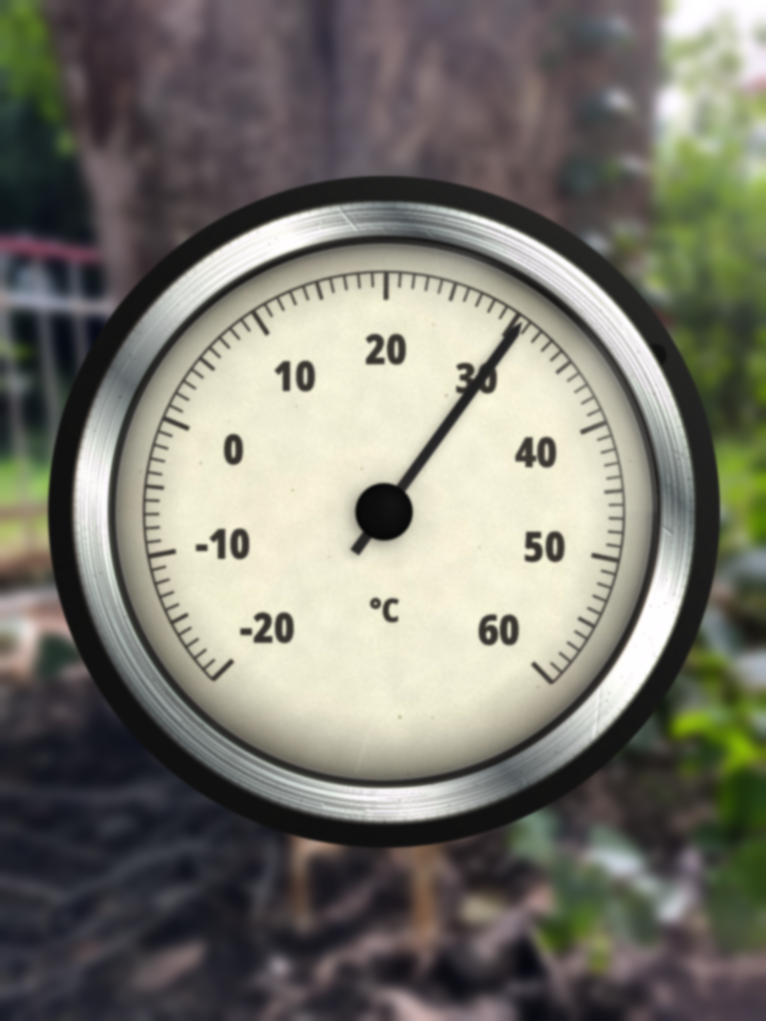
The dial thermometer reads 30.5; °C
